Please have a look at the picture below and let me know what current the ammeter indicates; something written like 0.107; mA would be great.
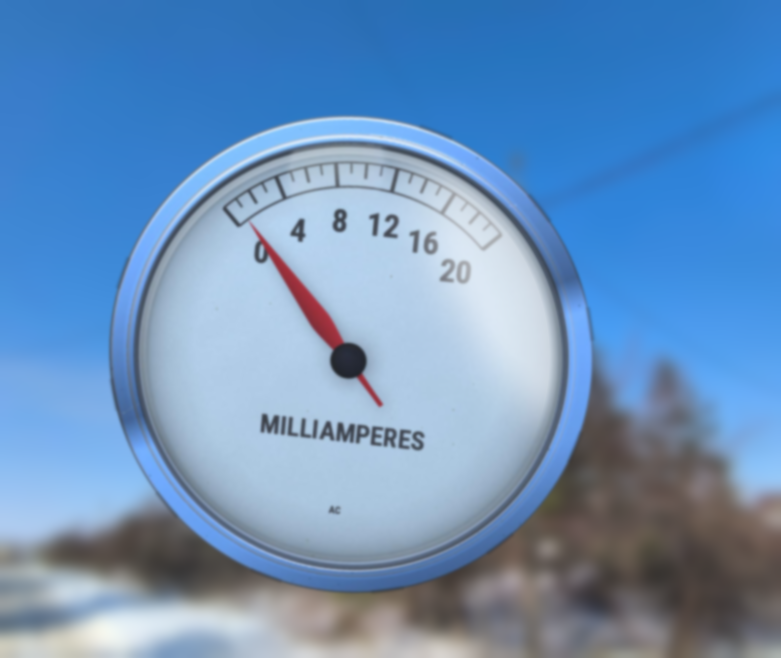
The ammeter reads 1; mA
